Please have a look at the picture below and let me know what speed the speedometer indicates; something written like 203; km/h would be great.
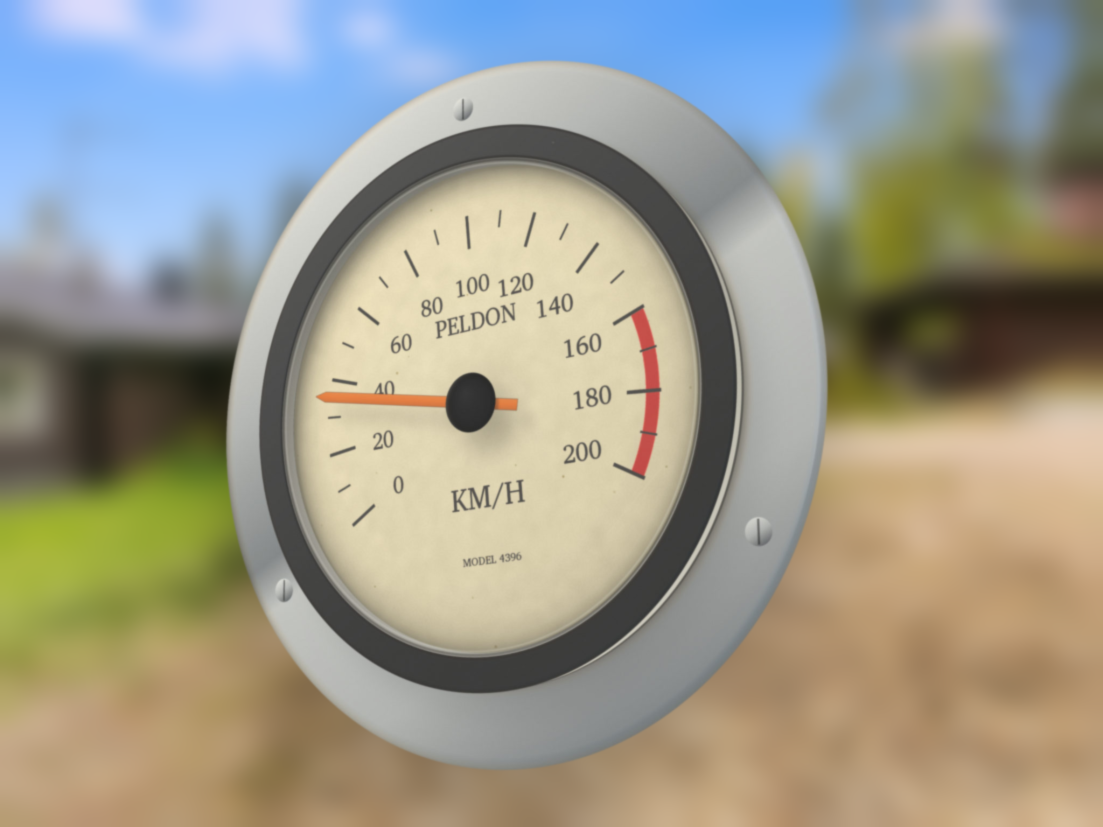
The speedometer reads 35; km/h
